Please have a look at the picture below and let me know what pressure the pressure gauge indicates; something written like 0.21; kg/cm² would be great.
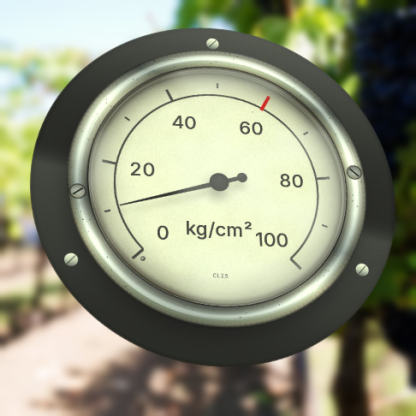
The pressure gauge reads 10; kg/cm²
